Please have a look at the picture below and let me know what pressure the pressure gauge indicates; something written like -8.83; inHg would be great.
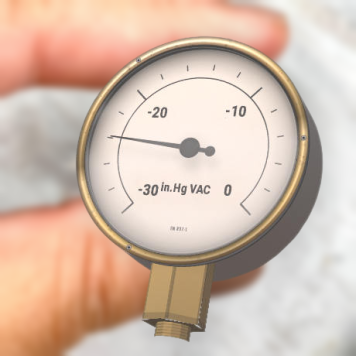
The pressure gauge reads -24; inHg
